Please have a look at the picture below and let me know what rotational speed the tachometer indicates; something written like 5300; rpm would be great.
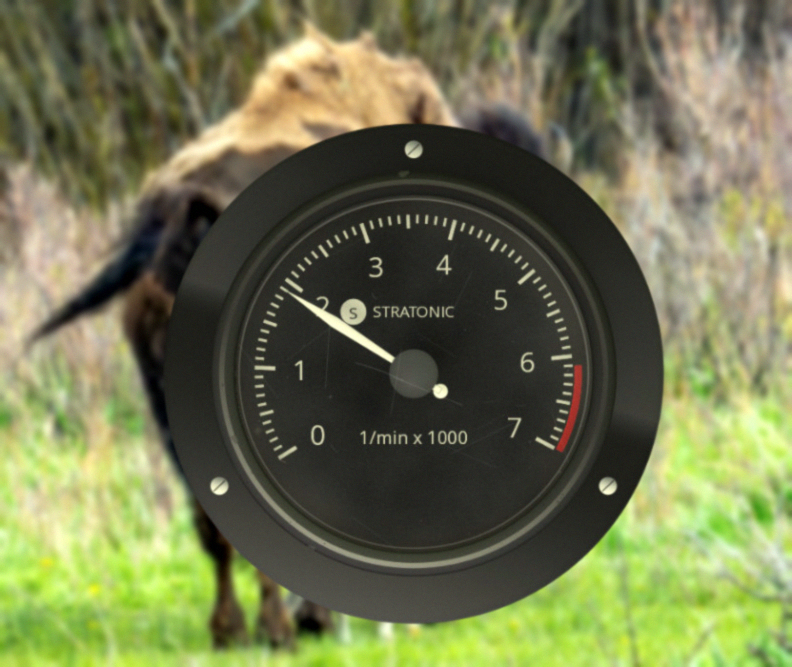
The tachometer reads 1900; rpm
